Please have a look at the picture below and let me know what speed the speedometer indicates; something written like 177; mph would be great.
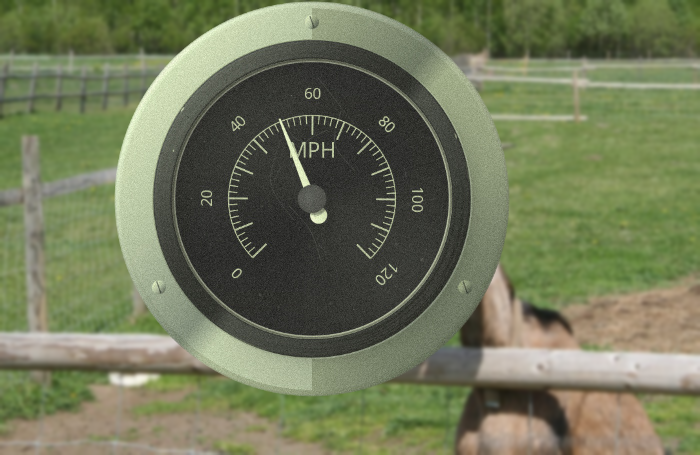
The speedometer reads 50; mph
